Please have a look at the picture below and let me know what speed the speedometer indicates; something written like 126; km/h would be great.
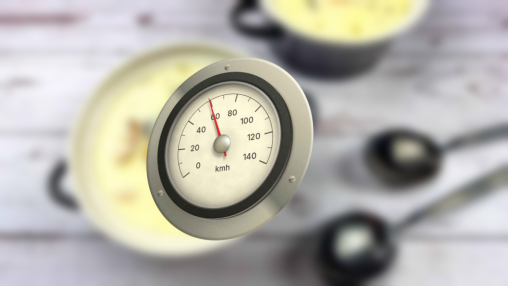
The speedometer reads 60; km/h
